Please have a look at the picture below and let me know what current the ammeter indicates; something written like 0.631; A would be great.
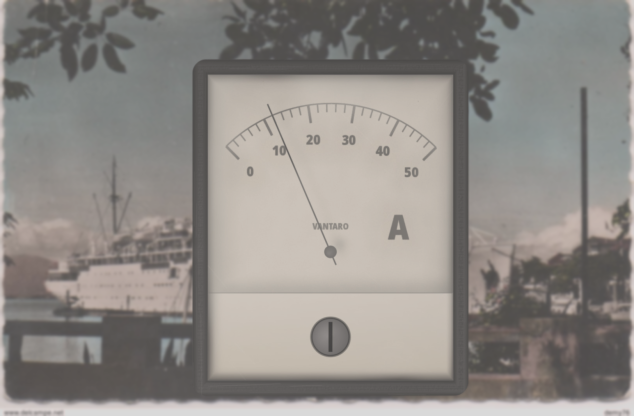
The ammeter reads 12; A
